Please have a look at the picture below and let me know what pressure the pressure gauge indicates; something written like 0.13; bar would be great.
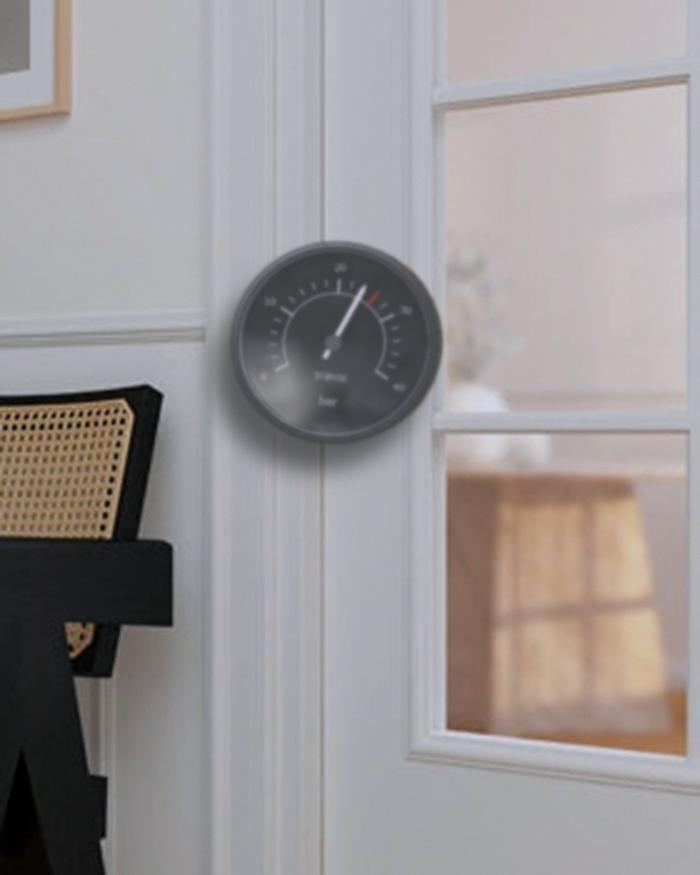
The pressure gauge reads 24; bar
